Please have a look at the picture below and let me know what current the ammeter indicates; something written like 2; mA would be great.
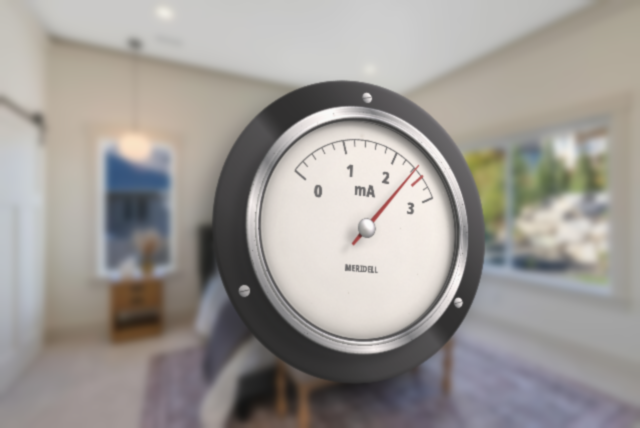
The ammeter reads 2.4; mA
